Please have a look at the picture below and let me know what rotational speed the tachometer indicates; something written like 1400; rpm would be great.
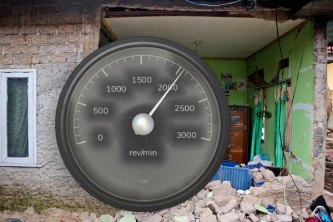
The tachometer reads 2050; rpm
